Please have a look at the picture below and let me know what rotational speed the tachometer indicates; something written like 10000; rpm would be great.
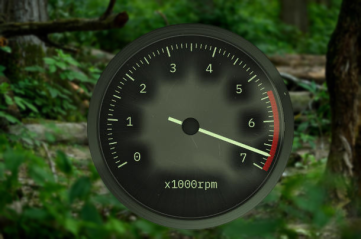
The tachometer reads 6700; rpm
